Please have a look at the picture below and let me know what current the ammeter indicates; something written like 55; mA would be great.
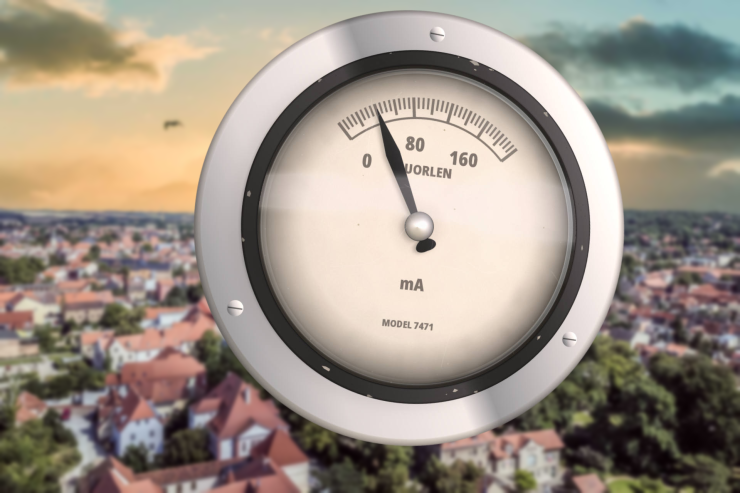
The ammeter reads 40; mA
